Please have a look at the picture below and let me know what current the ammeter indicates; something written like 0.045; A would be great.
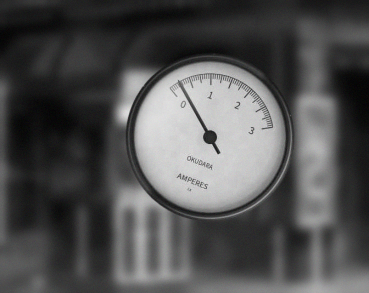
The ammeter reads 0.25; A
